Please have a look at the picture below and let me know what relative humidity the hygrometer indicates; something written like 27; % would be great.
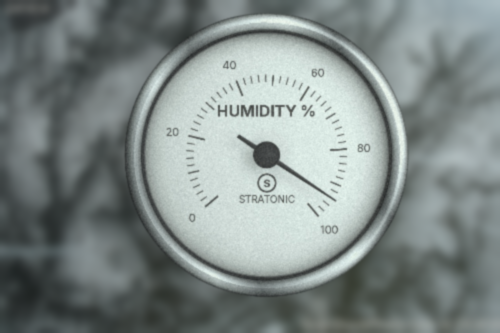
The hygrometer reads 94; %
